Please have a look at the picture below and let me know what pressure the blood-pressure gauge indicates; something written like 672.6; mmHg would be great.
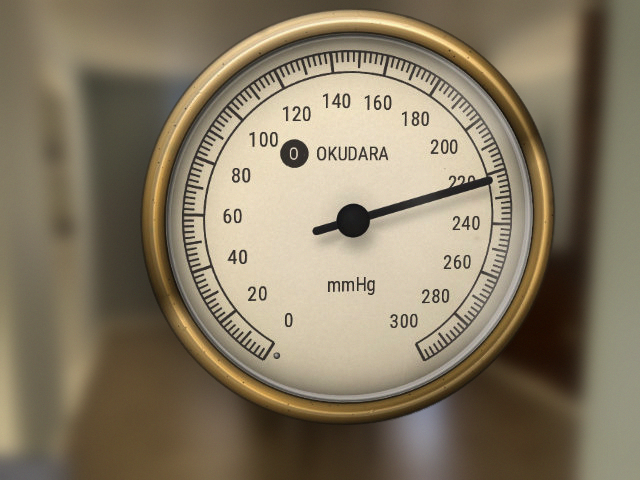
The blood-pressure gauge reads 222; mmHg
